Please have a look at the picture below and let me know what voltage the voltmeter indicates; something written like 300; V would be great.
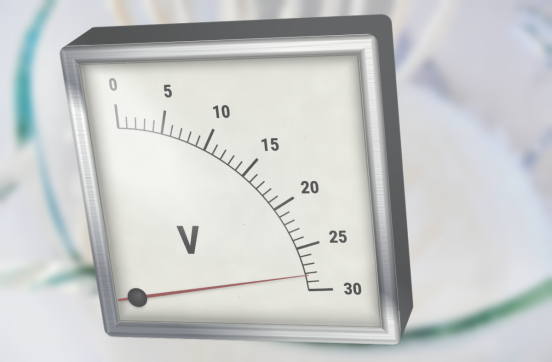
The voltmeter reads 28; V
